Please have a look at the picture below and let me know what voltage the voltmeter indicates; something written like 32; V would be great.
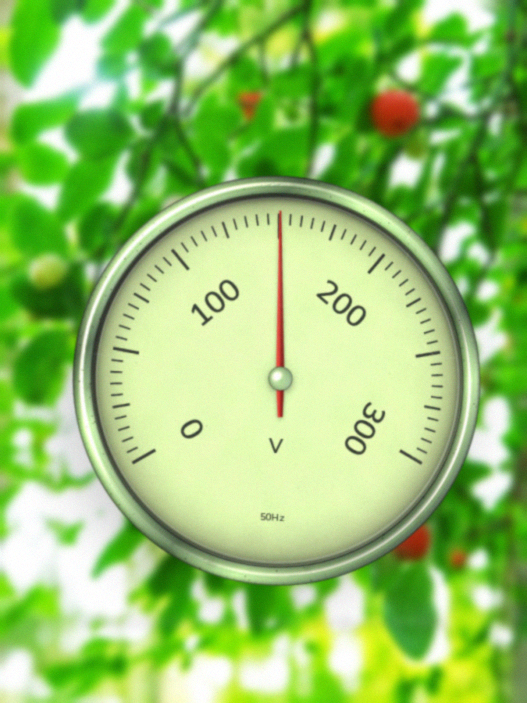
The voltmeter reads 150; V
